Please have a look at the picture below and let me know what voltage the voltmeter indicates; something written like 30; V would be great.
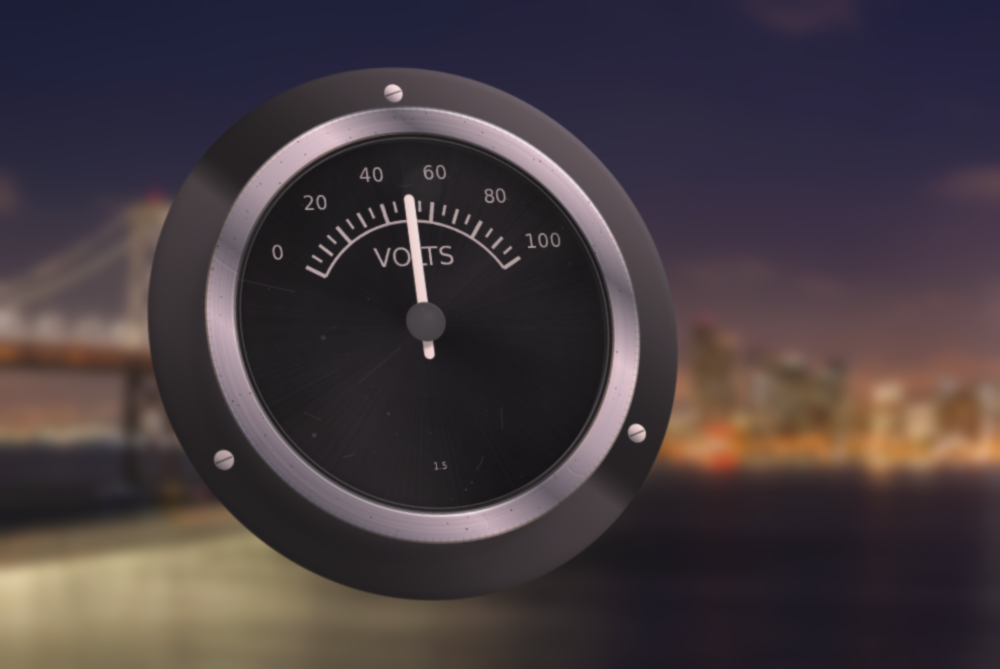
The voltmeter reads 50; V
